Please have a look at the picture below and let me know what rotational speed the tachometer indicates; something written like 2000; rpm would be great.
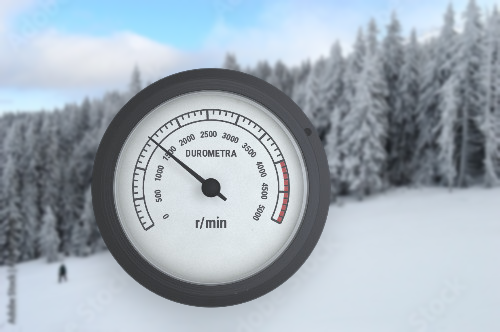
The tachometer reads 1500; rpm
